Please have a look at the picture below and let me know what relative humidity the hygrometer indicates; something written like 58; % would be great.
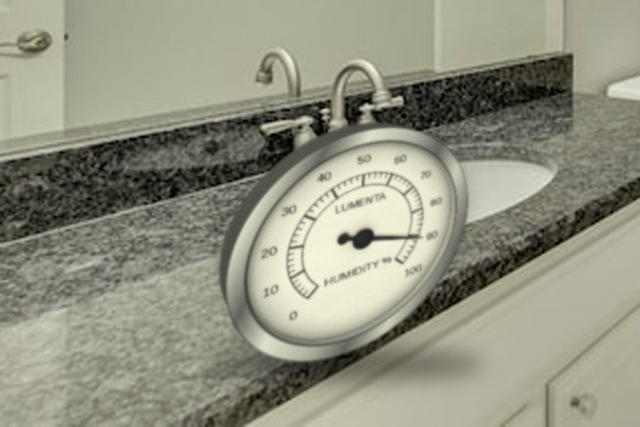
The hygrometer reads 90; %
